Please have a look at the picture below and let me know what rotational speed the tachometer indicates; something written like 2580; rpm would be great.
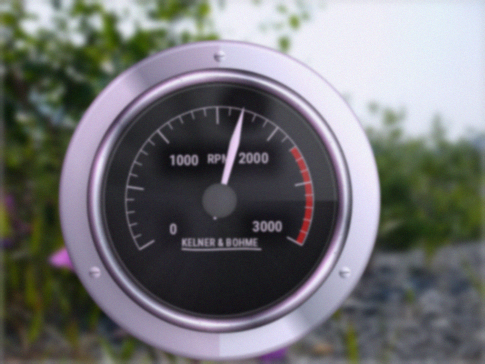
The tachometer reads 1700; rpm
